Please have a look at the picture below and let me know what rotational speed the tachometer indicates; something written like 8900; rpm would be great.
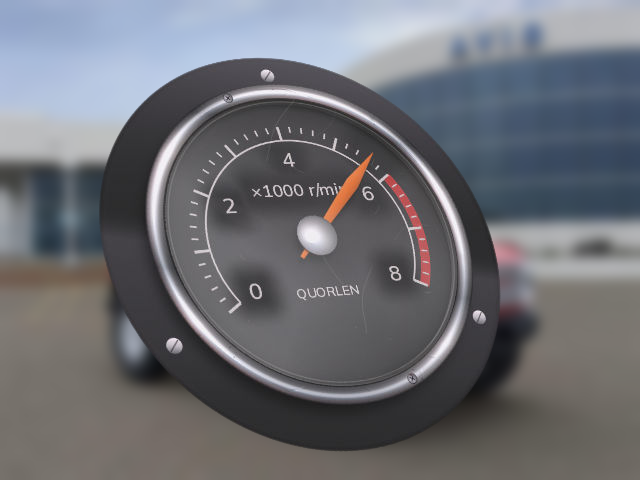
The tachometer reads 5600; rpm
